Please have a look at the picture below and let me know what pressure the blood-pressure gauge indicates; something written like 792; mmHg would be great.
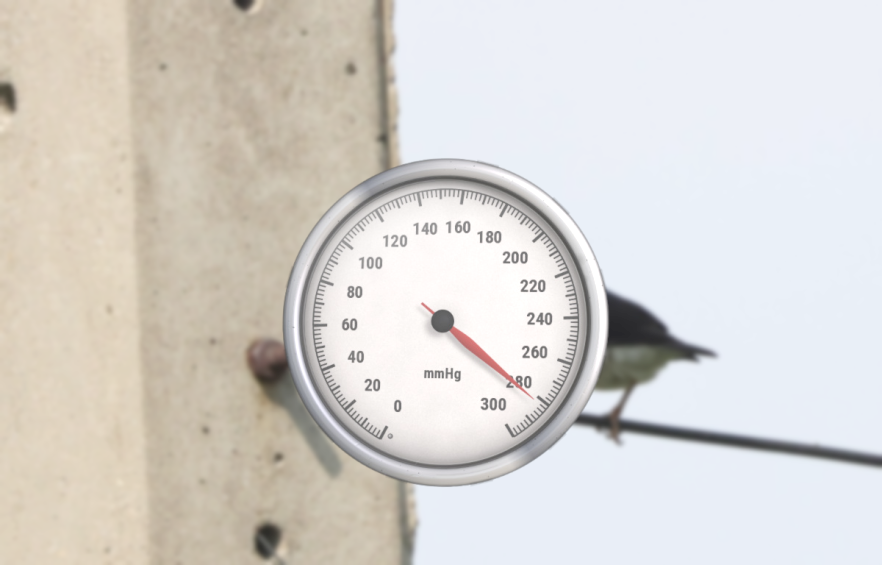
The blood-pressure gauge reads 282; mmHg
